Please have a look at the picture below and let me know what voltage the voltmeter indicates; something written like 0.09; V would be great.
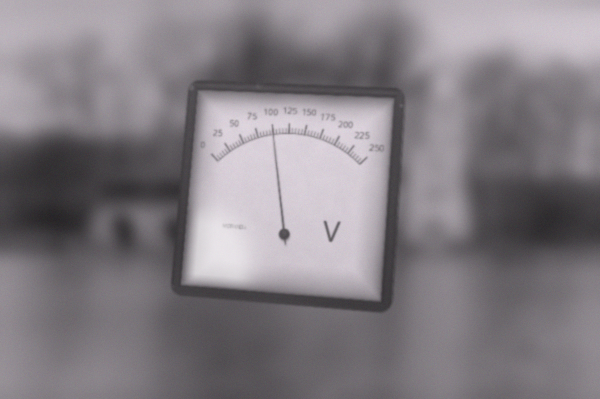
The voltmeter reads 100; V
